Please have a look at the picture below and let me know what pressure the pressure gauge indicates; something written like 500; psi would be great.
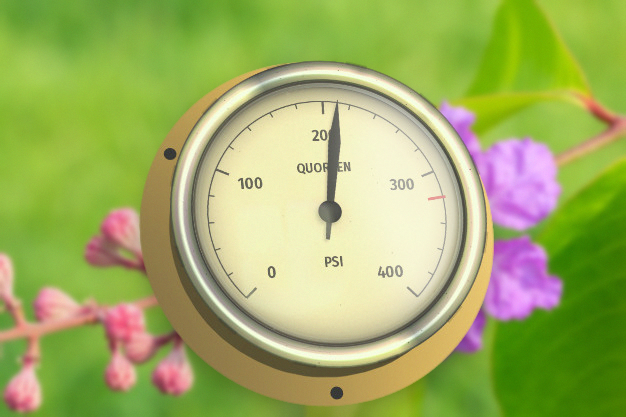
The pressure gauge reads 210; psi
